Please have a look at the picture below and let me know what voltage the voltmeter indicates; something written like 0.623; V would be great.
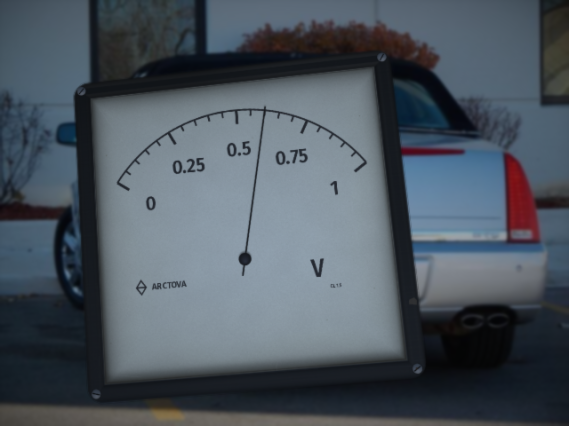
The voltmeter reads 0.6; V
